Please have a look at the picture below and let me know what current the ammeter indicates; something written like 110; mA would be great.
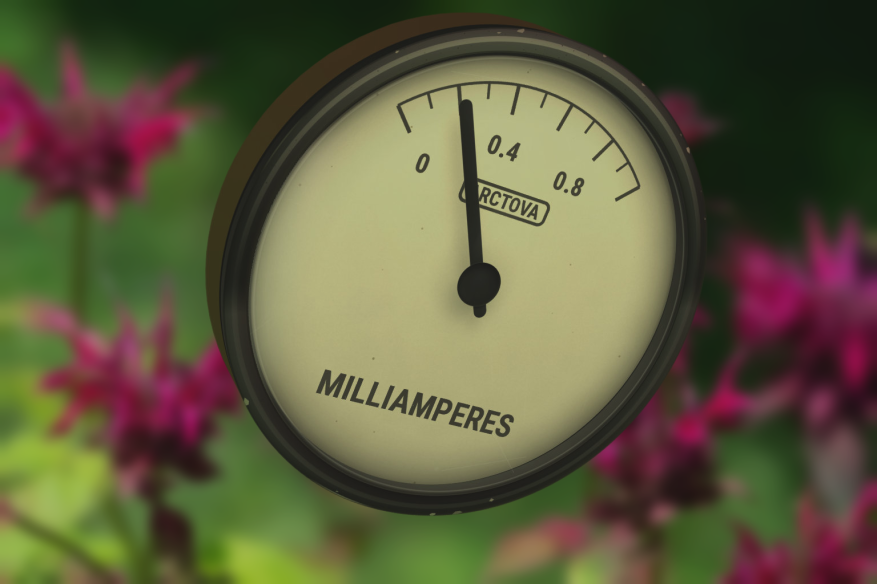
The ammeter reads 0.2; mA
